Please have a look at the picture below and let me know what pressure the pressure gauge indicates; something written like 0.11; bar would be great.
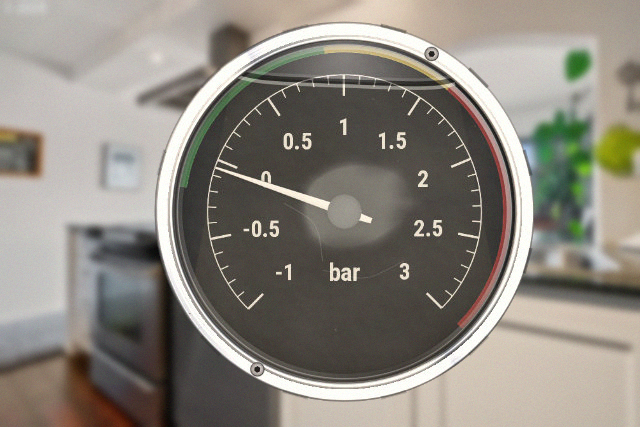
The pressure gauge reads -0.05; bar
